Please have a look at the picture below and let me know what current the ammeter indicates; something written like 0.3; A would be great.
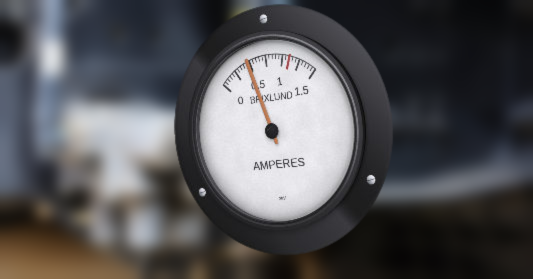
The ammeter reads 0.5; A
